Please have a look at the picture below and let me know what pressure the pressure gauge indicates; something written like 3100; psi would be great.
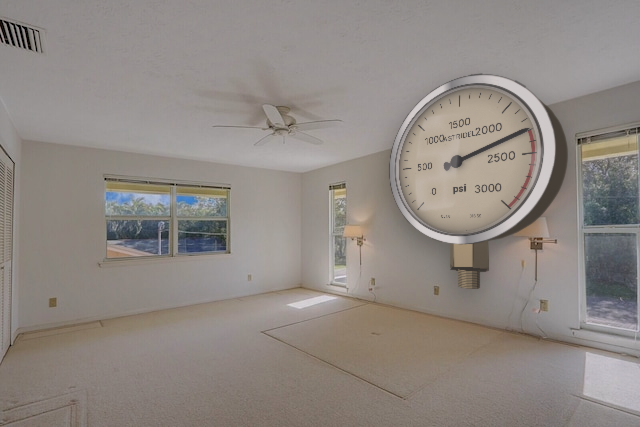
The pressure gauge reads 2300; psi
